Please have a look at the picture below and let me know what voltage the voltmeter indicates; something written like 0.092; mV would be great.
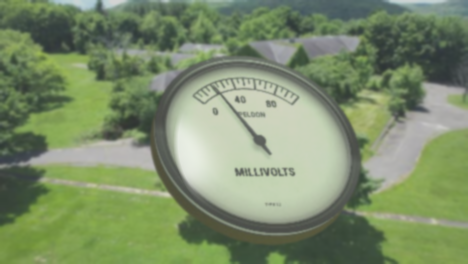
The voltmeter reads 20; mV
